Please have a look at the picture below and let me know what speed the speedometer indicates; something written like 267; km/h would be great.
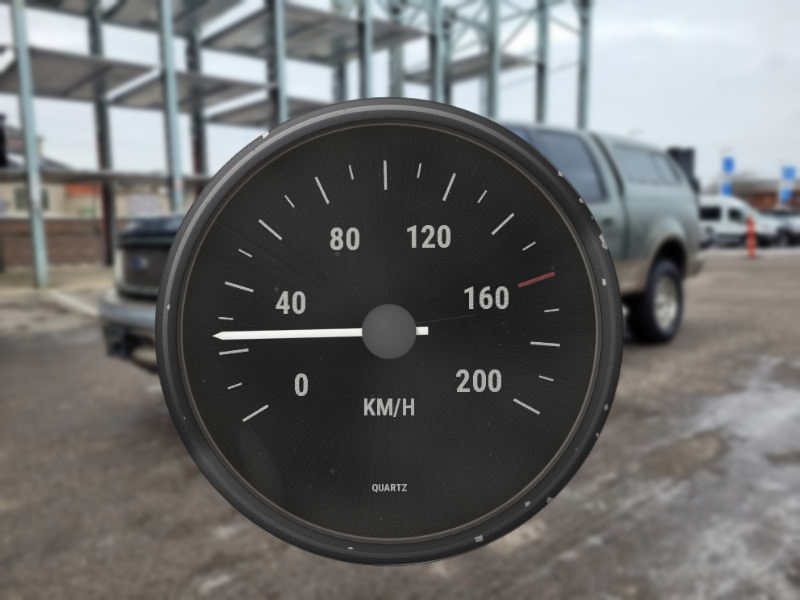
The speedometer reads 25; km/h
